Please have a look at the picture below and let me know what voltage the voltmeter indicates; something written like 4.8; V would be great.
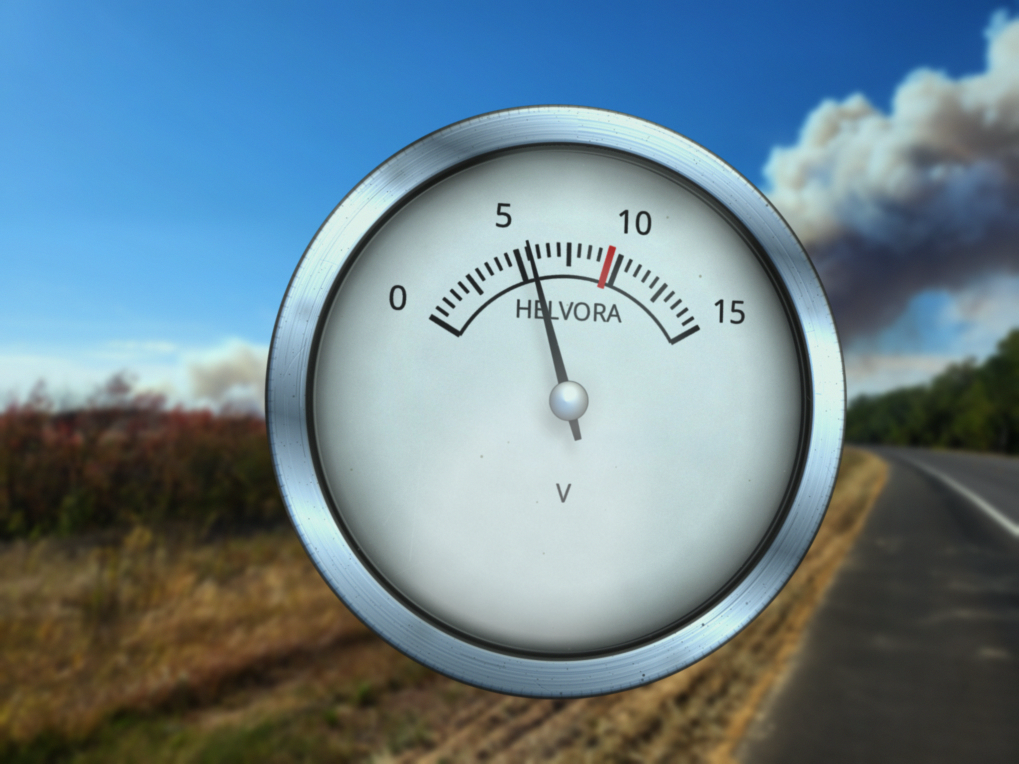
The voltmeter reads 5.5; V
